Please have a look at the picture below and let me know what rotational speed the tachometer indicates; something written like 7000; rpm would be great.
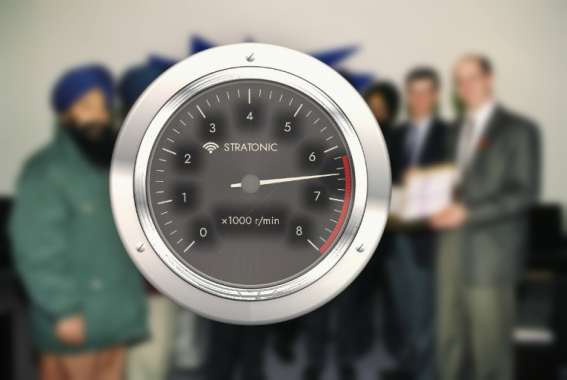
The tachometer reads 6500; rpm
